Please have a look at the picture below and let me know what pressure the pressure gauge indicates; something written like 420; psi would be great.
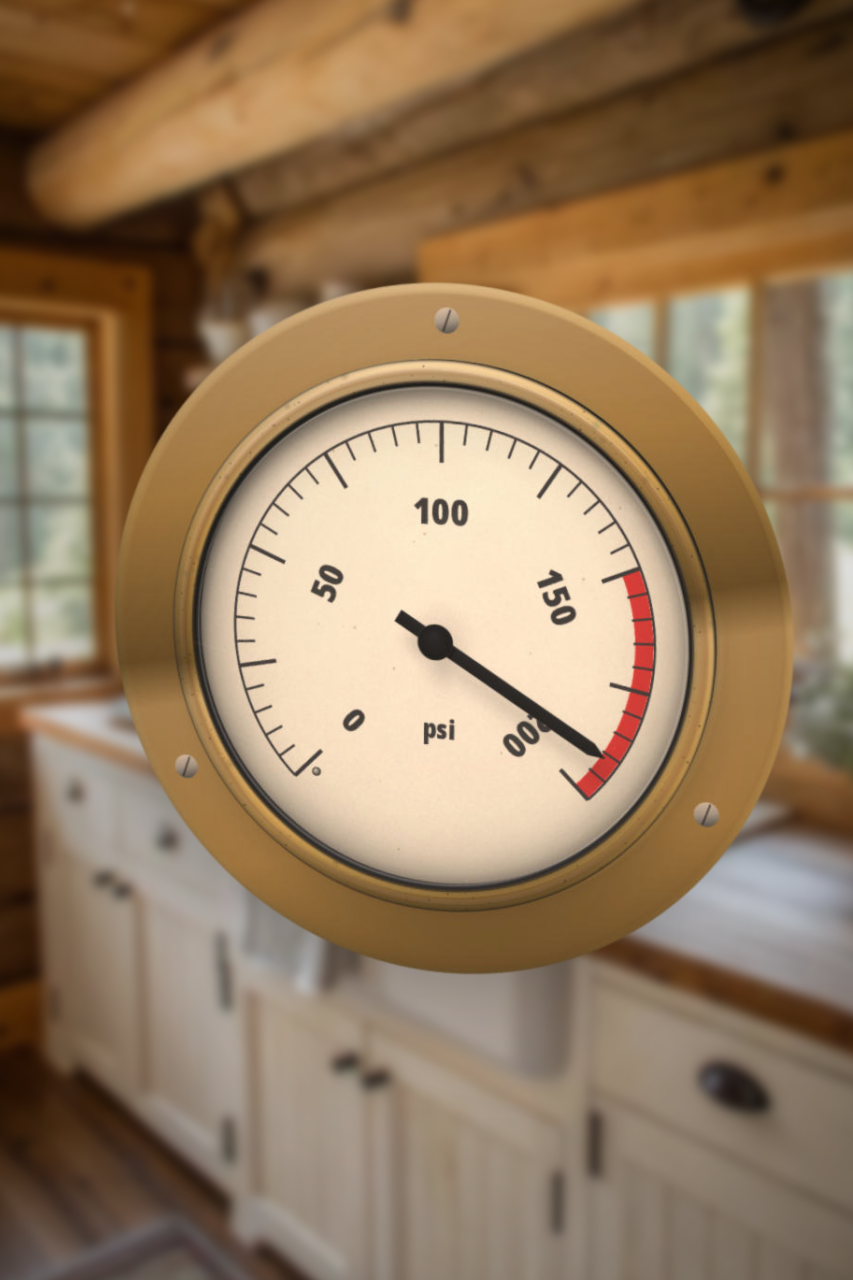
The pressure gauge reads 190; psi
